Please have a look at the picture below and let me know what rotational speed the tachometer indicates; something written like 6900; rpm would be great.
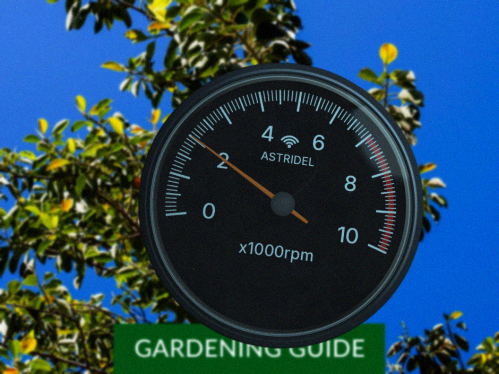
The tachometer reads 2000; rpm
